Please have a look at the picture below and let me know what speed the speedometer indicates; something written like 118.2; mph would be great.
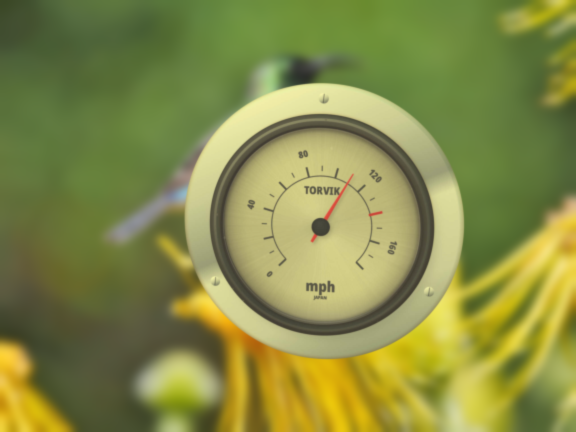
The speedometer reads 110; mph
